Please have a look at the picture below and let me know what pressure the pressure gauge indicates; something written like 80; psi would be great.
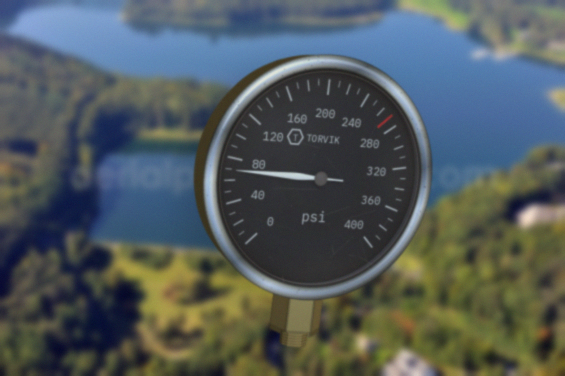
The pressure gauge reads 70; psi
